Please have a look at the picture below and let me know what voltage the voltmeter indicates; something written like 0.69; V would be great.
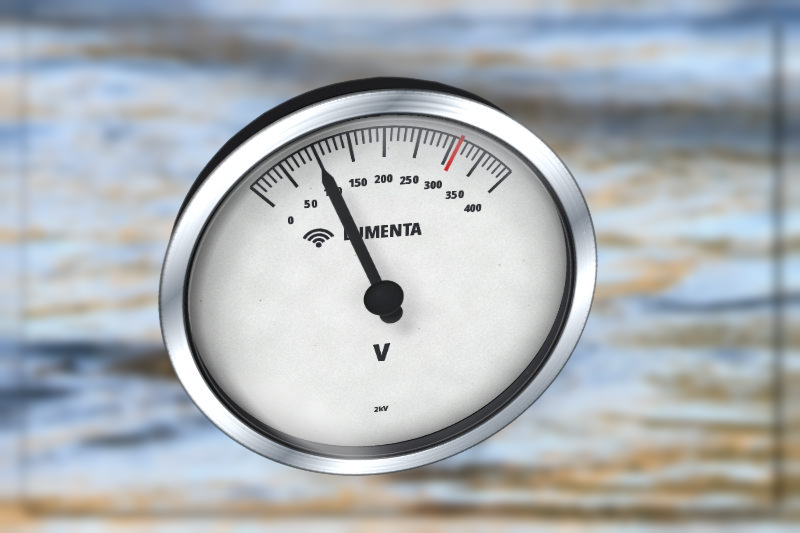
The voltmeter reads 100; V
